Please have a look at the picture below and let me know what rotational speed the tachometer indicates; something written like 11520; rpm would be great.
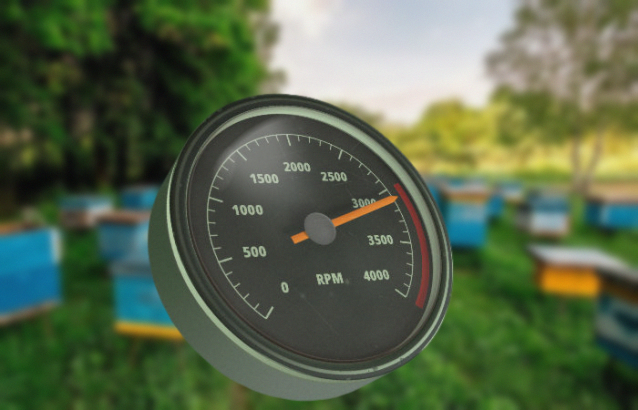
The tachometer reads 3100; rpm
